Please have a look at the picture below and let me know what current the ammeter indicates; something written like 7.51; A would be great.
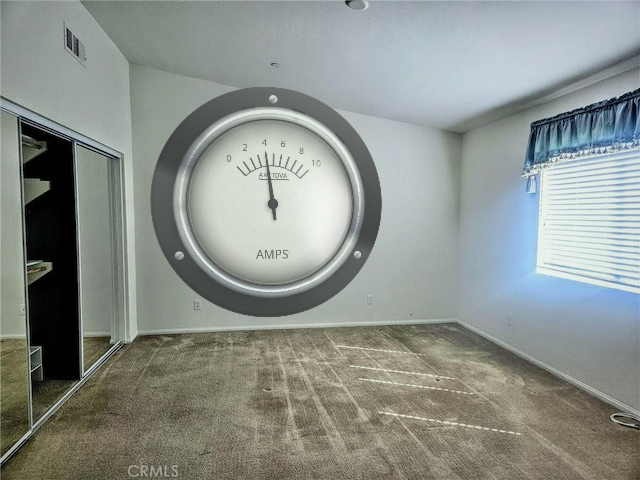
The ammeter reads 4; A
